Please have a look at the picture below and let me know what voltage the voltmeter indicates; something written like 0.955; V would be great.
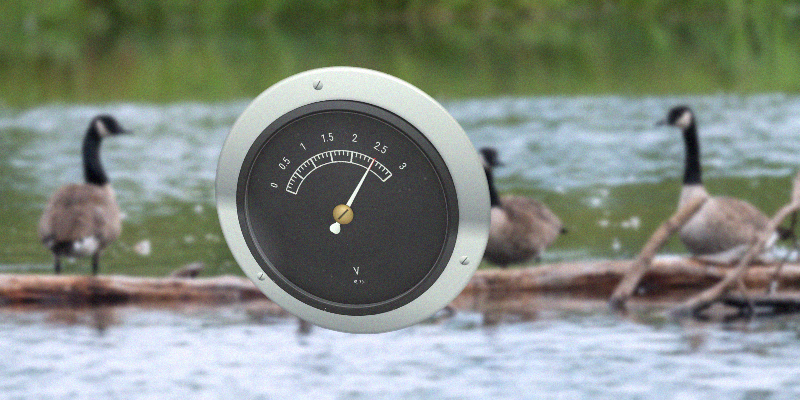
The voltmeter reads 2.5; V
